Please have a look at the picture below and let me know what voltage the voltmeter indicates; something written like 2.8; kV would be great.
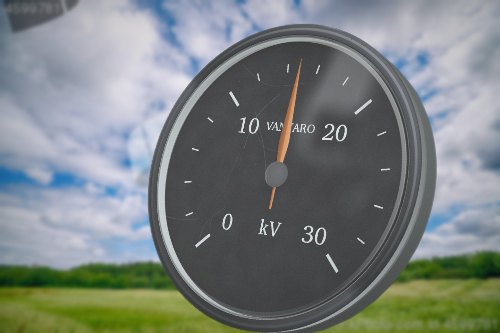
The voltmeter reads 15; kV
